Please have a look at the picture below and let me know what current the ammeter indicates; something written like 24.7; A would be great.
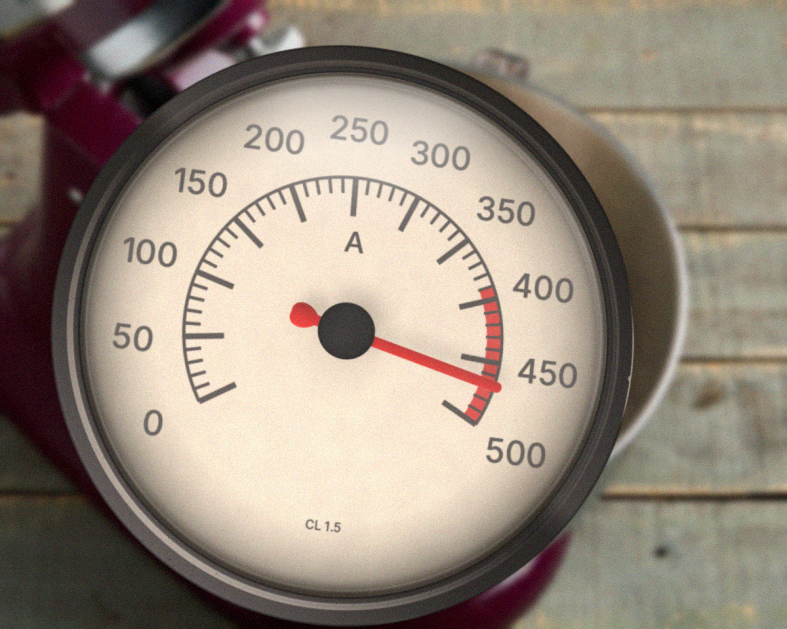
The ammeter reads 470; A
